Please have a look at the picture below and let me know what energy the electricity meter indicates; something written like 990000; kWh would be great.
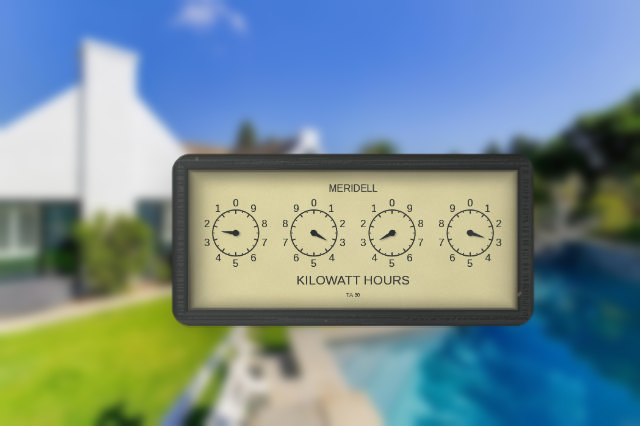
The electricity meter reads 2333; kWh
